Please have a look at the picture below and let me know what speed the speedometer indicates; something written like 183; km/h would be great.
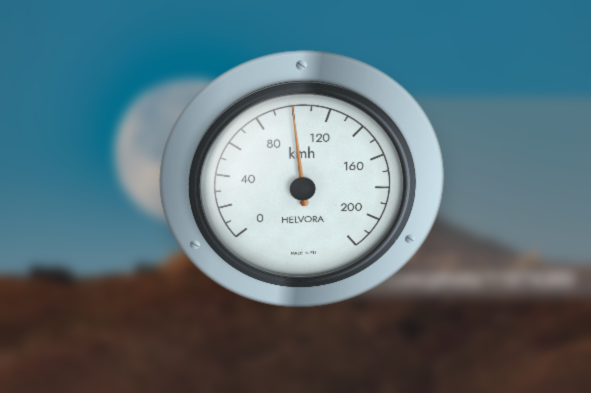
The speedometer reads 100; km/h
